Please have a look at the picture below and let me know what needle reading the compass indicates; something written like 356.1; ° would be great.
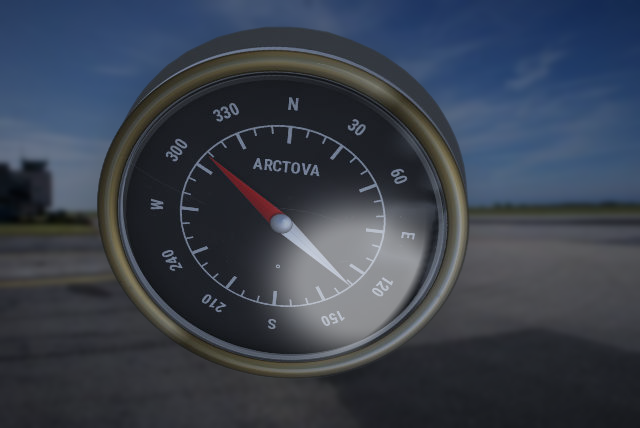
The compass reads 310; °
